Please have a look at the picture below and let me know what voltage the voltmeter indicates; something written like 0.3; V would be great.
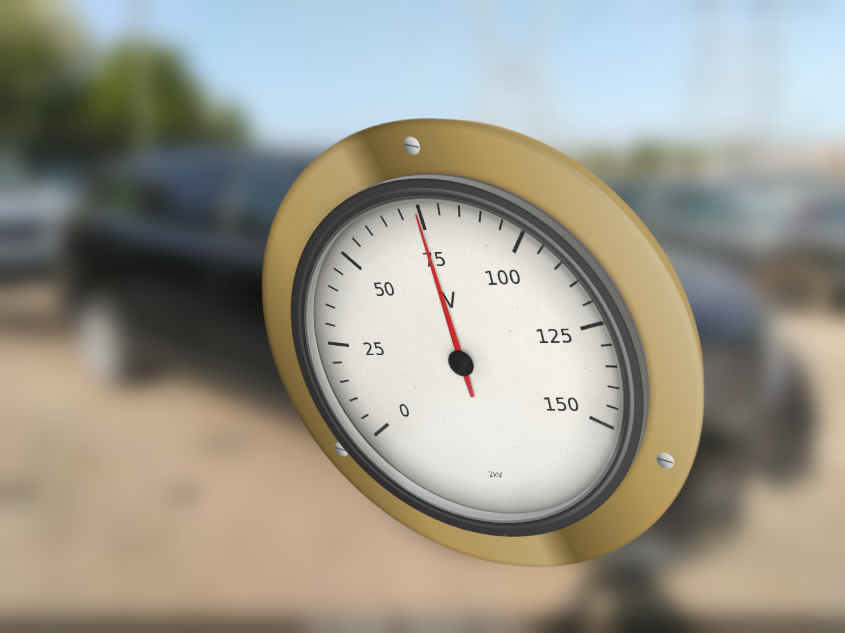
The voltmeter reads 75; V
